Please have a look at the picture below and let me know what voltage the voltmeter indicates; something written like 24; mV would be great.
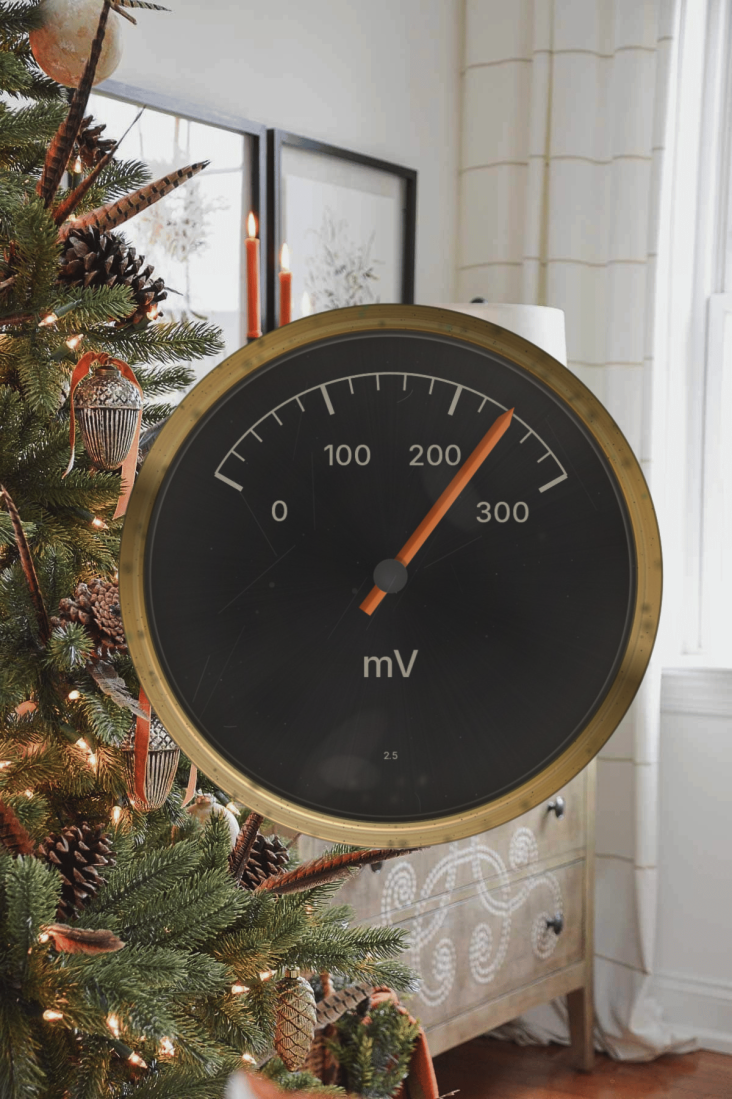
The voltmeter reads 240; mV
